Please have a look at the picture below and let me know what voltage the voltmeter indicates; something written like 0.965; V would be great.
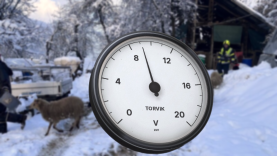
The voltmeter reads 9; V
